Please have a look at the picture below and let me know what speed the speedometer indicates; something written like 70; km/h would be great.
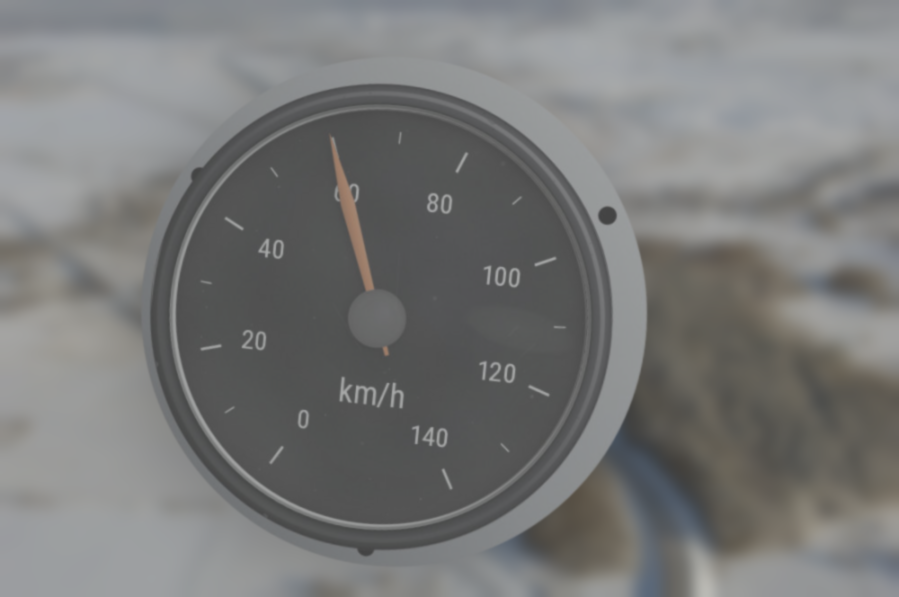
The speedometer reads 60; km/h
